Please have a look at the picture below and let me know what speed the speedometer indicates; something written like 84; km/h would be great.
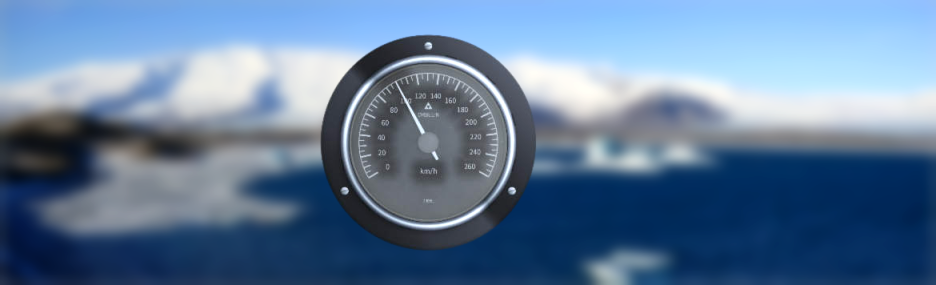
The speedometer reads 100; km/h
